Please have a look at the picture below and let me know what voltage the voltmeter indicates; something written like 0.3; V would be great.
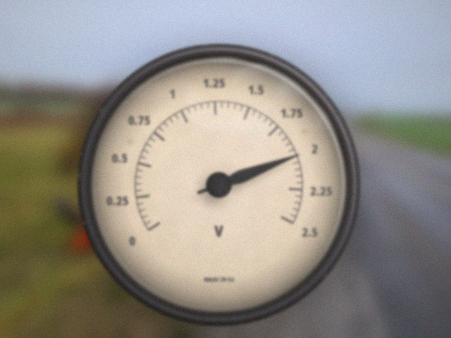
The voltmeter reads 2; V
